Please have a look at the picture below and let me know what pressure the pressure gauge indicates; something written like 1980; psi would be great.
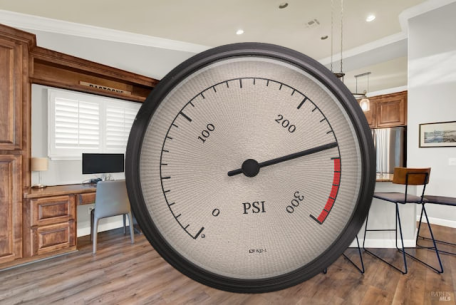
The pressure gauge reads 240; psi
